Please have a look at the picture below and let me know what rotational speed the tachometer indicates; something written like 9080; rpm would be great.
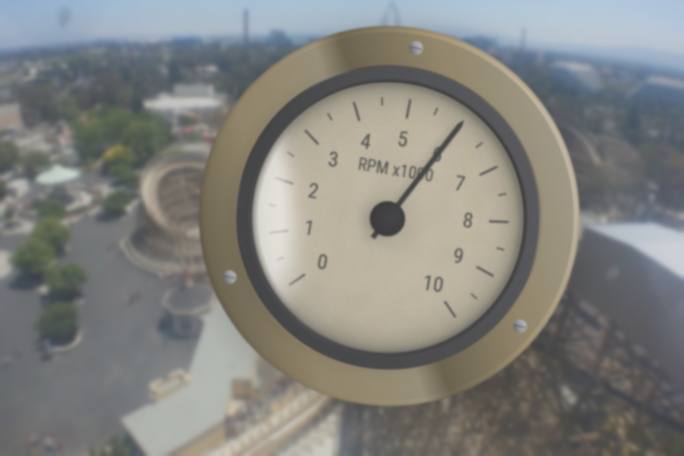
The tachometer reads 6000; rpm
